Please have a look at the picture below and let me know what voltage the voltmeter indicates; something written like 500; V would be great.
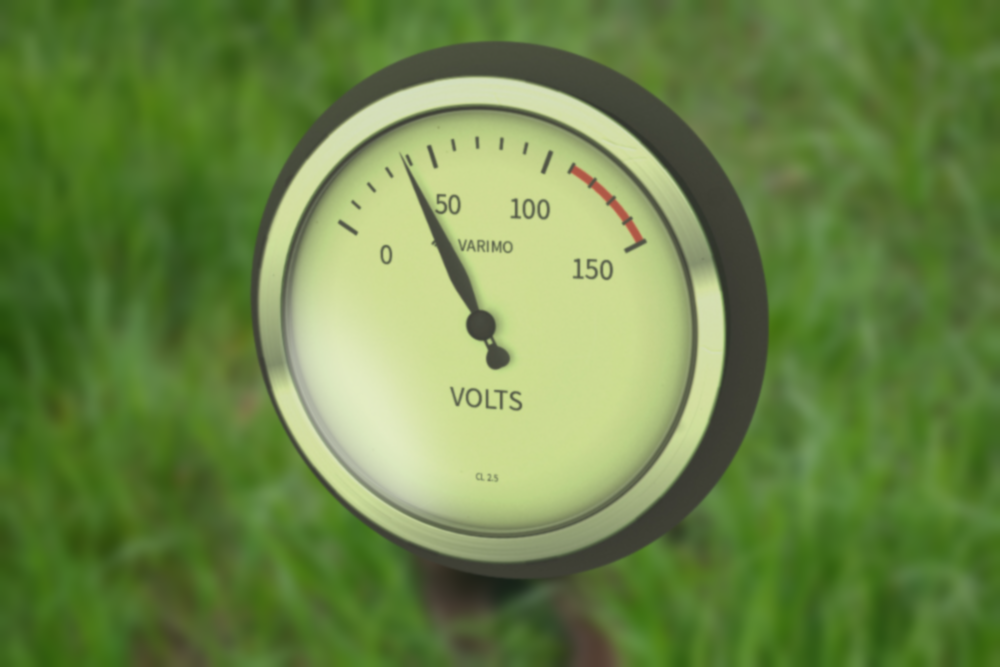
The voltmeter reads 40; V
